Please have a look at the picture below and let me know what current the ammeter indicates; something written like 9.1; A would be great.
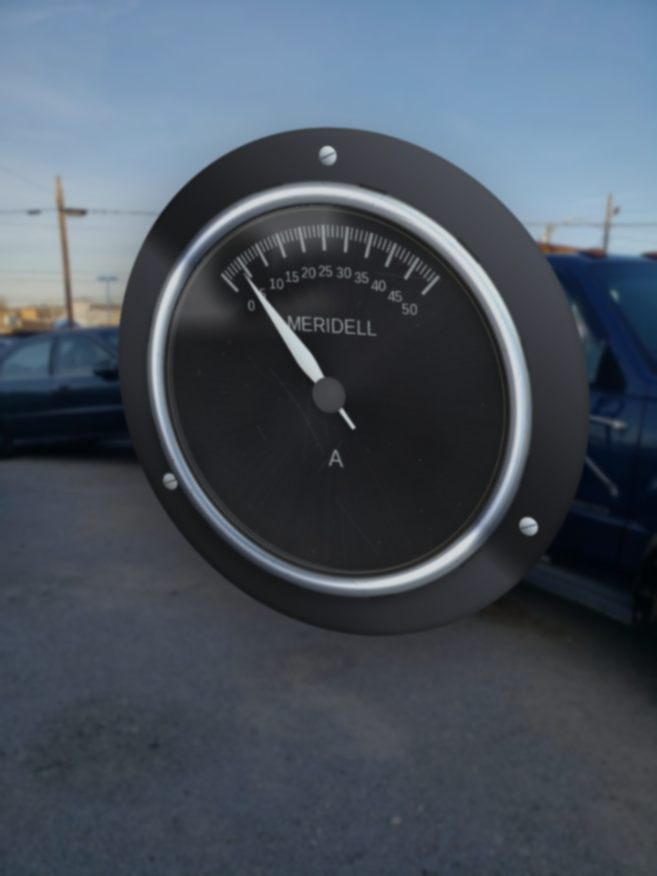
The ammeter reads 5; A
